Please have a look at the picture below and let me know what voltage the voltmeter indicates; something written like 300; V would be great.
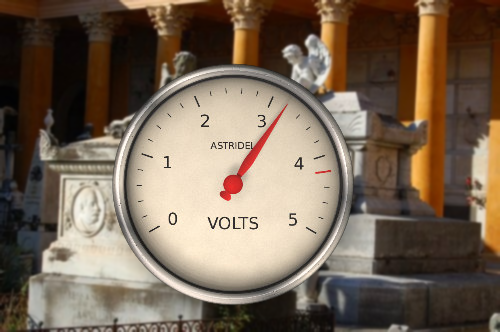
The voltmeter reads 3.2; V
